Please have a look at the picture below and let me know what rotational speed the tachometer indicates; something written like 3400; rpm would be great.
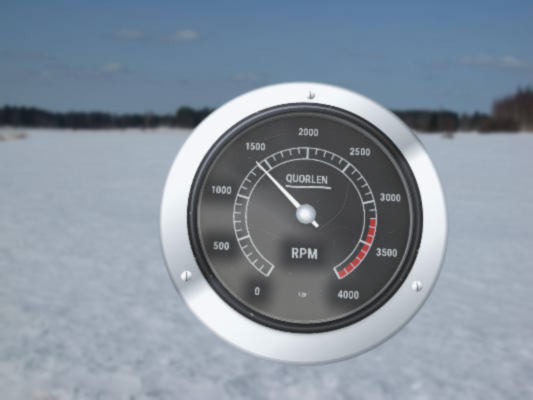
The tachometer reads 1400; rpm
